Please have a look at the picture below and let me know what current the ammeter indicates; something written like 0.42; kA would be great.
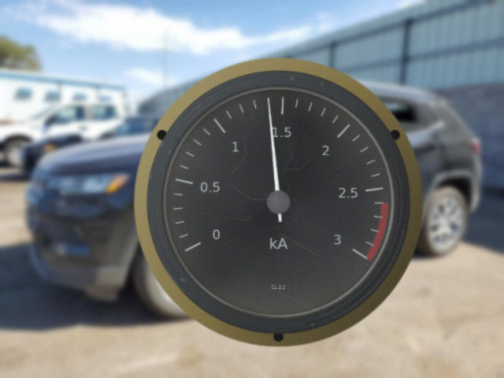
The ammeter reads 1.4; kA
